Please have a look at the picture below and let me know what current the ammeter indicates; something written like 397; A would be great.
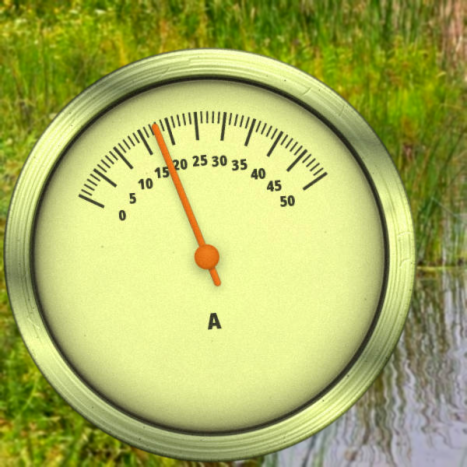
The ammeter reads 18; A
